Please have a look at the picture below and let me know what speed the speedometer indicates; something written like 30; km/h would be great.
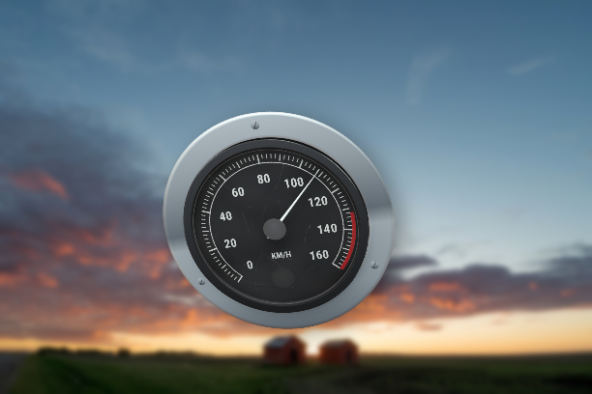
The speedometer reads 108; km/h
